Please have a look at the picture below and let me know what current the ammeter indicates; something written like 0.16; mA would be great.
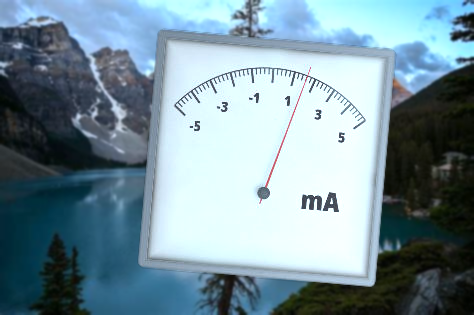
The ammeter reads 1.6; mA
